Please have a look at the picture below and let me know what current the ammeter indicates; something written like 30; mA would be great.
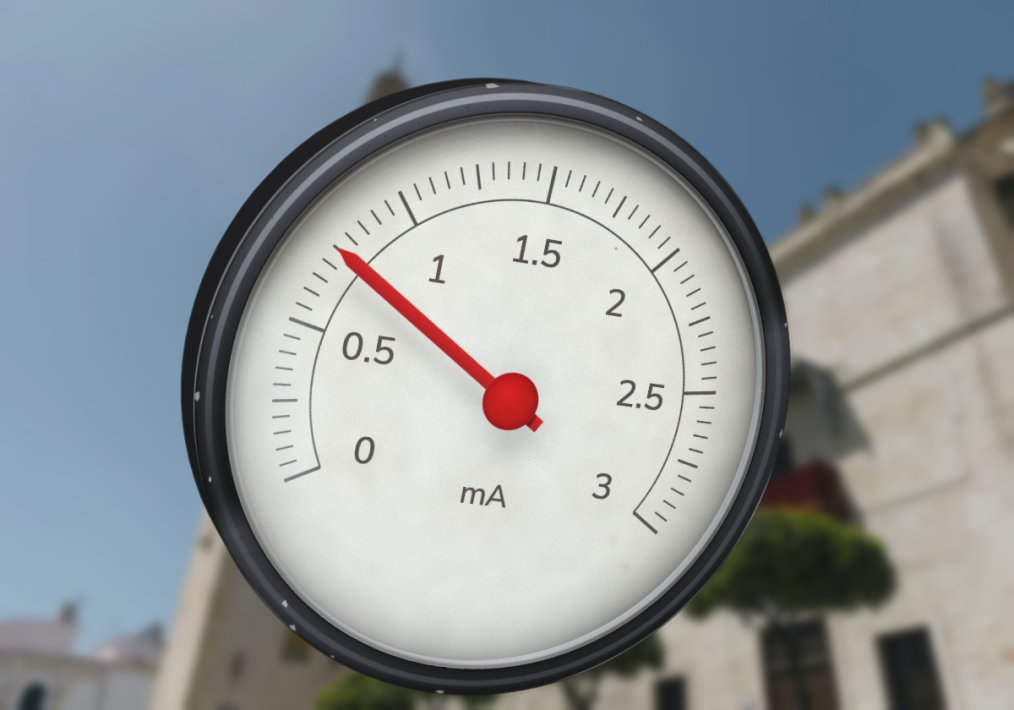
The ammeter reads 0.75; mA
